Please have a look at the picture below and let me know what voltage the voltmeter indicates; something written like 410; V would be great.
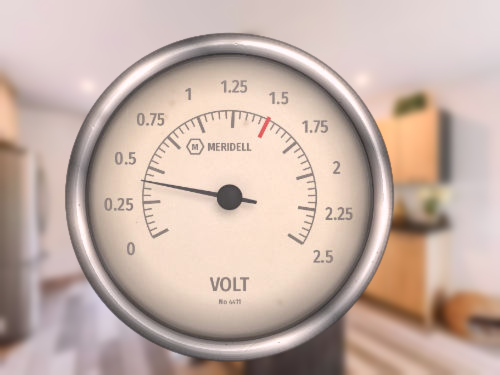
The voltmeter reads 0.4; V
